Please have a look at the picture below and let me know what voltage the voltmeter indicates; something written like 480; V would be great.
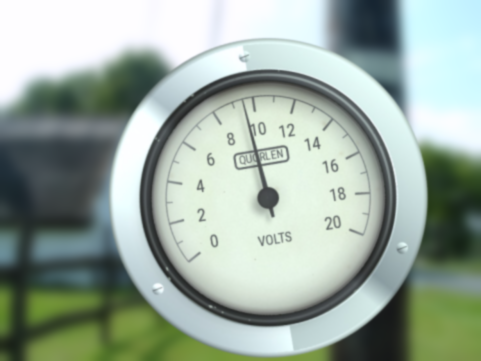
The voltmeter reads 9.5; V
